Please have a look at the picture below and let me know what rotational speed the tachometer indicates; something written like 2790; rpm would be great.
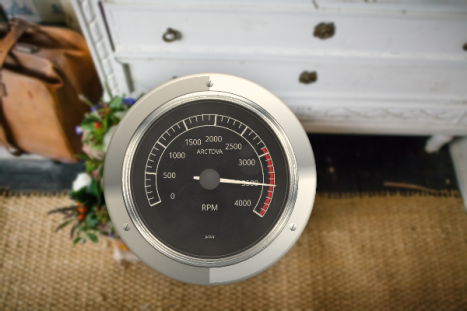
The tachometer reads 3500; rpm
